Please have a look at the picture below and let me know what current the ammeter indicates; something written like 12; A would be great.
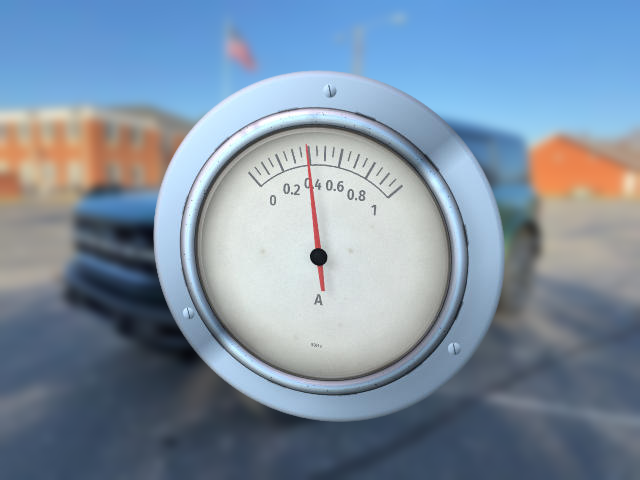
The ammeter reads 0.4; A
